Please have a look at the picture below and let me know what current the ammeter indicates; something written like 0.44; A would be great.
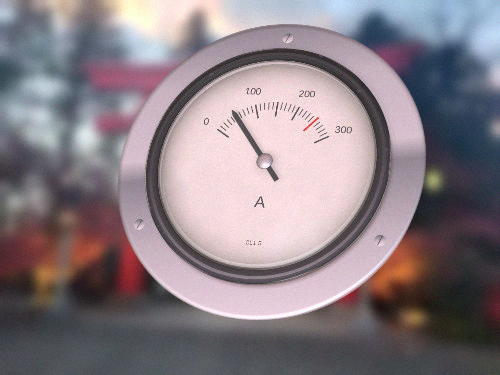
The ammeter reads 50; A
